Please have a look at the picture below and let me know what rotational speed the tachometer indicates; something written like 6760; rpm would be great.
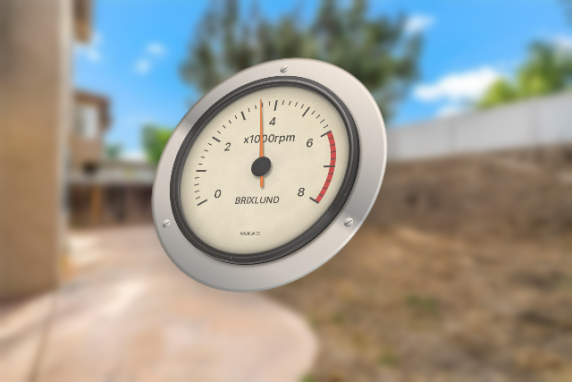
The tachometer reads 3600; rpm
